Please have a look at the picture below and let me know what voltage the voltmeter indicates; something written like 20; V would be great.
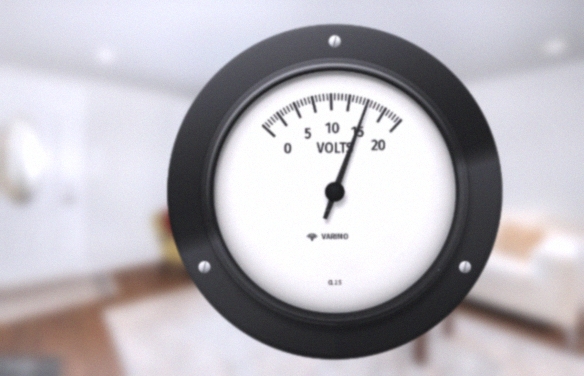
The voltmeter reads 15; V
